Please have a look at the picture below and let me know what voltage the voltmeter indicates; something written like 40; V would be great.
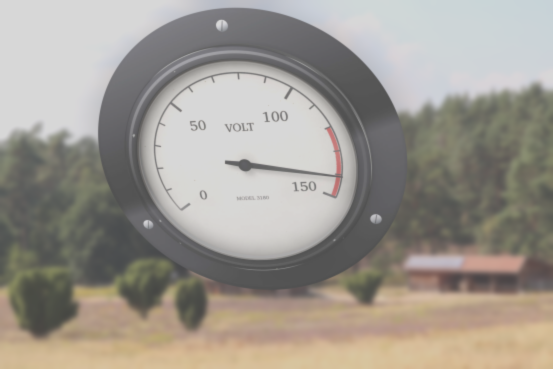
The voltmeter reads 140; V
